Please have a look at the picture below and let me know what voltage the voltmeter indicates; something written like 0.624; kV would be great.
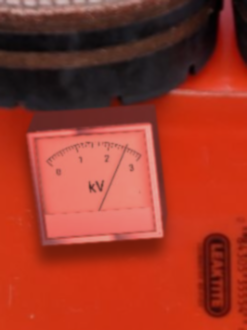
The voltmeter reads 2.5; kV
